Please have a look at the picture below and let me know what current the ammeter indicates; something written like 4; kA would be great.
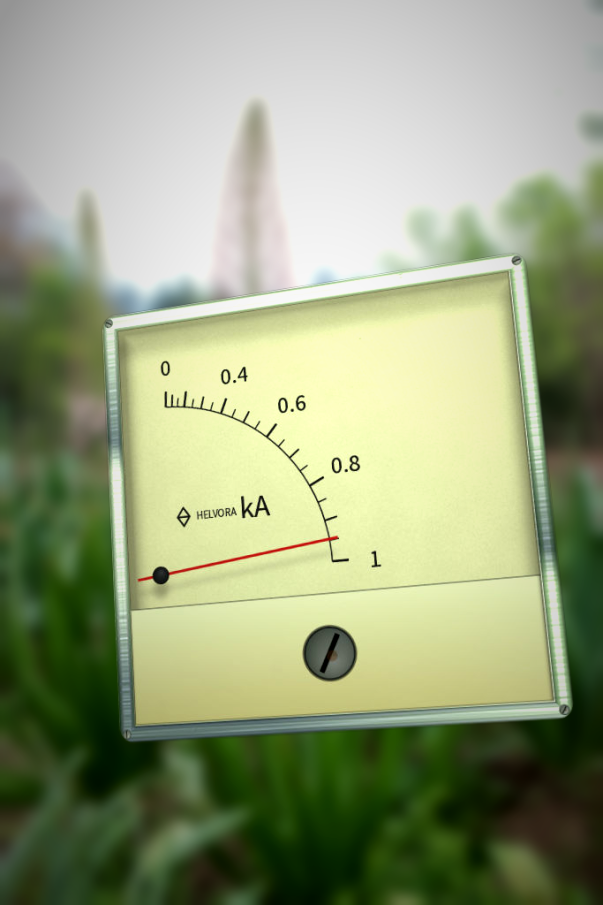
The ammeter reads 0.95; kA
